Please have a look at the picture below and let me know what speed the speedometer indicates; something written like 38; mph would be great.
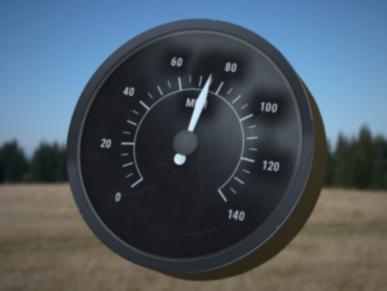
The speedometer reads 75; mph
